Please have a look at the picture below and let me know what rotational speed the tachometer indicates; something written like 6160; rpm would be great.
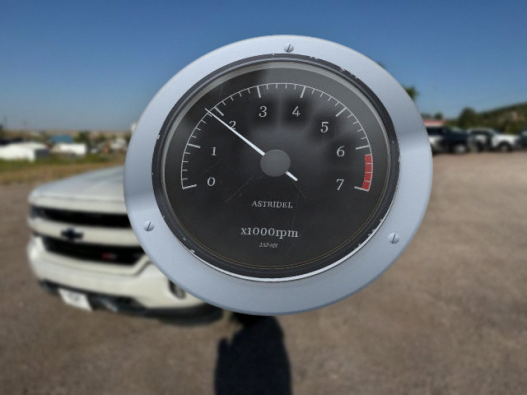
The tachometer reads 1800; rpm
